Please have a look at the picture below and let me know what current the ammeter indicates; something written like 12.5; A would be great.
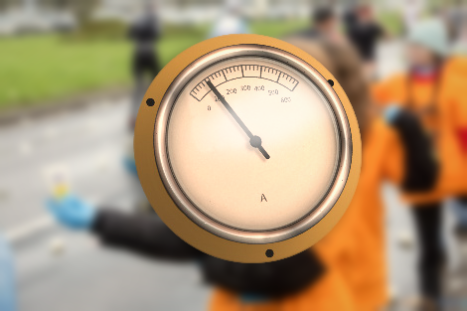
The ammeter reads 100; A
